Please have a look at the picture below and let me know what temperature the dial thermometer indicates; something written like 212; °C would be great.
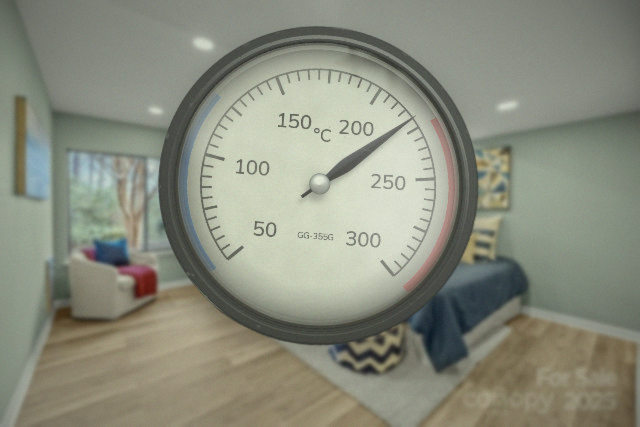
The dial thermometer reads 220; °C
